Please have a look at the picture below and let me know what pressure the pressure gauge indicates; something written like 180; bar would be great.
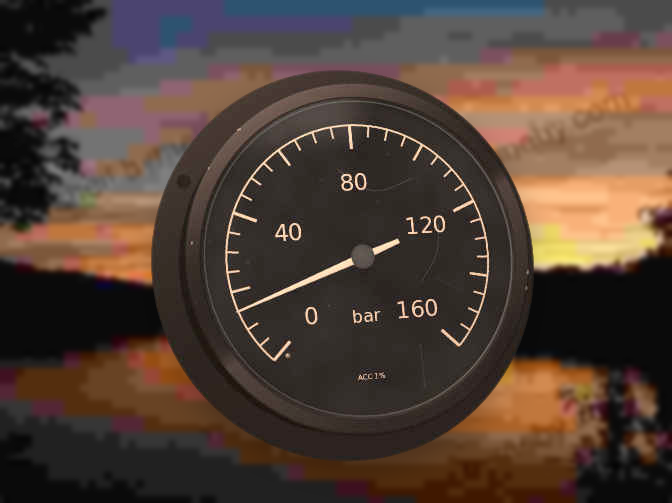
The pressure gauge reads 15; bar
